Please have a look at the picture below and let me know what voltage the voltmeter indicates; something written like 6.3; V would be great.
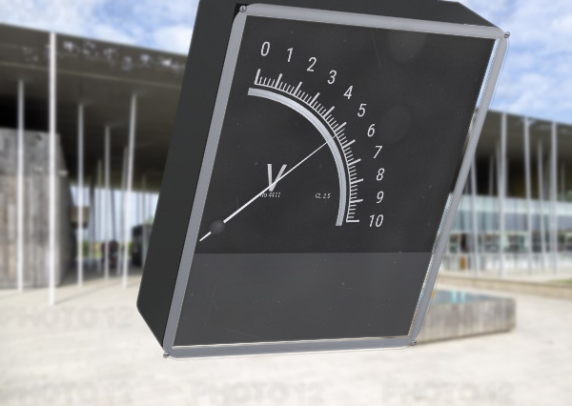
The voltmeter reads 5; V
